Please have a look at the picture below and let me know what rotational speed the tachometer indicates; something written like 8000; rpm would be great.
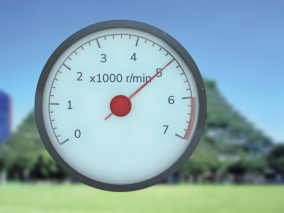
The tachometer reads 5000; rpm
